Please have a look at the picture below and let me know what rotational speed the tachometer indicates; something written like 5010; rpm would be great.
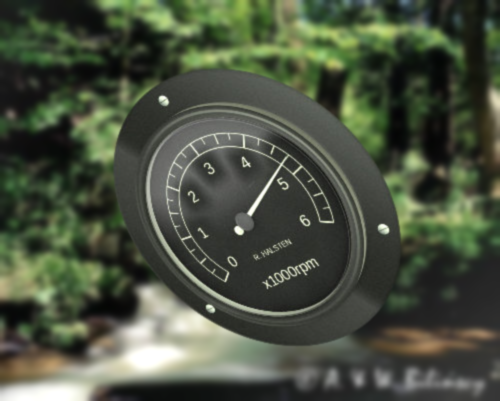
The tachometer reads 4750; rpm
